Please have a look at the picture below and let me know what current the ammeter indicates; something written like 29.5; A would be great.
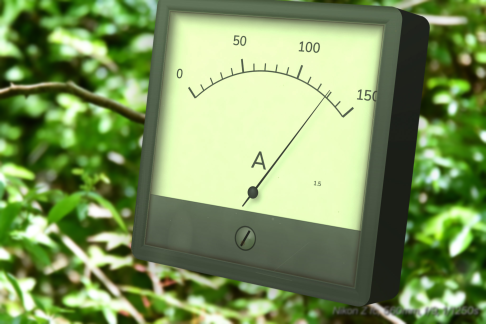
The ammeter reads 130; A
